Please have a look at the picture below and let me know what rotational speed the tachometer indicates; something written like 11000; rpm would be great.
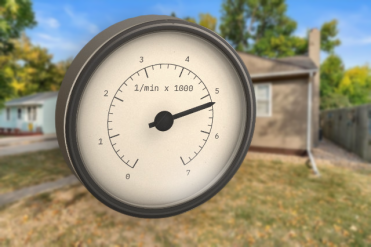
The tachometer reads 5200; rpm
